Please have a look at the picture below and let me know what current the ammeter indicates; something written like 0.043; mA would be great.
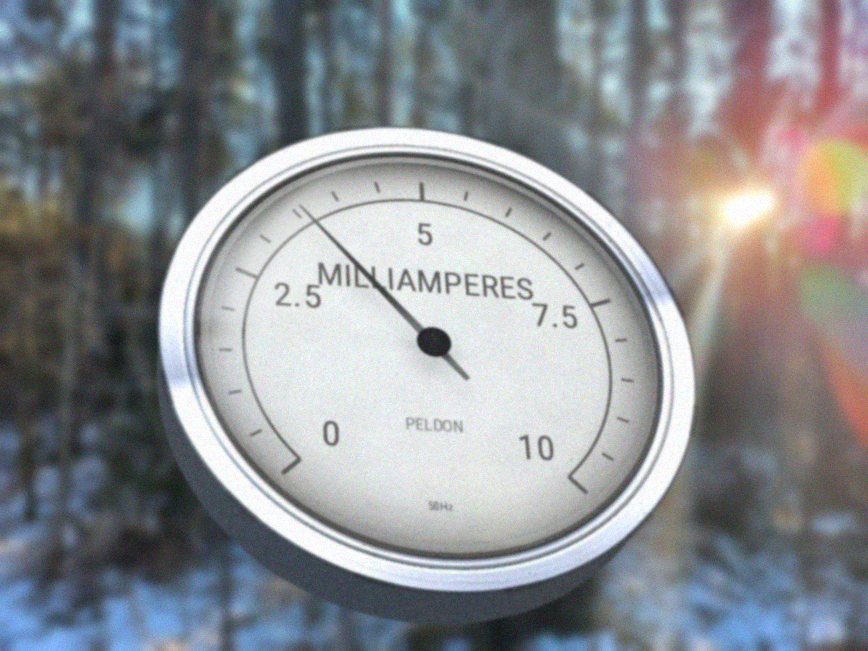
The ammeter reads 3.5; mA
